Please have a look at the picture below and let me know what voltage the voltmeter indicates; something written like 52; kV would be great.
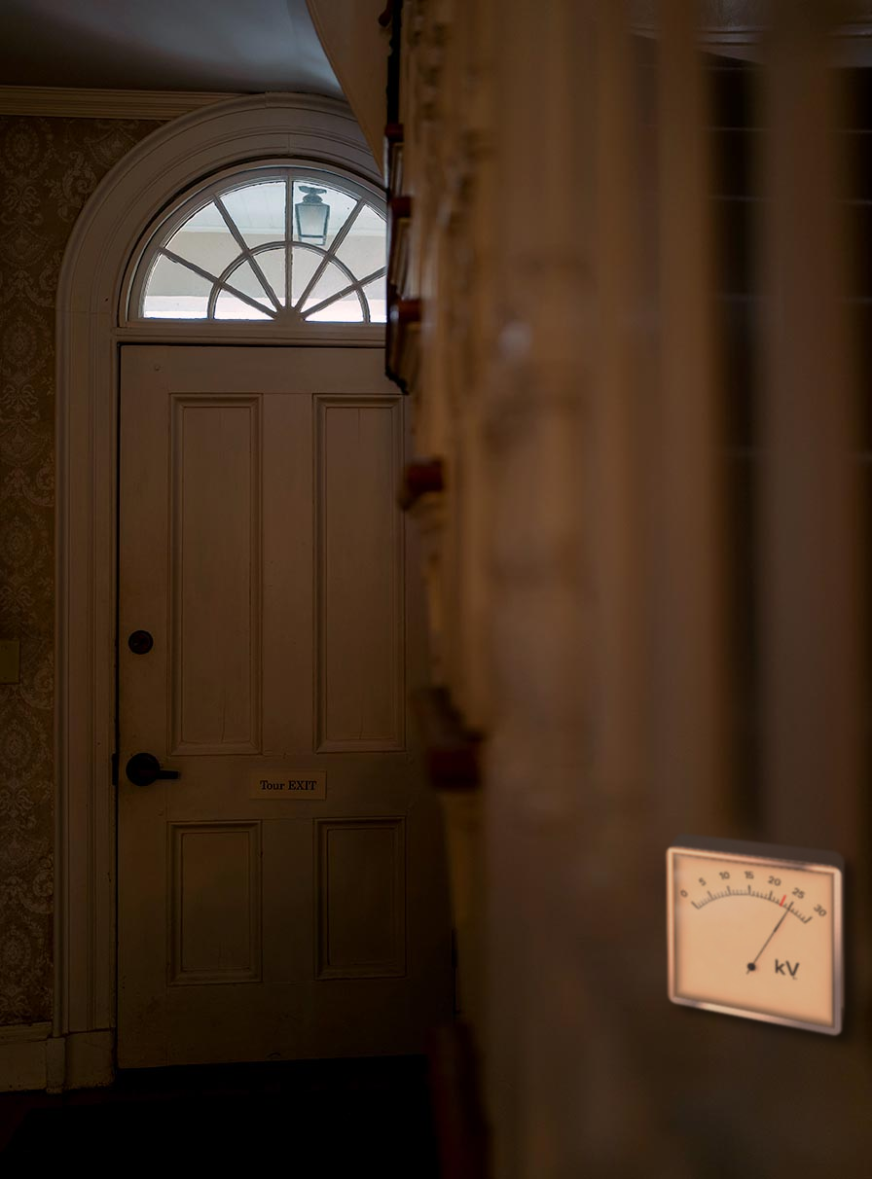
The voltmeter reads 25; kV
